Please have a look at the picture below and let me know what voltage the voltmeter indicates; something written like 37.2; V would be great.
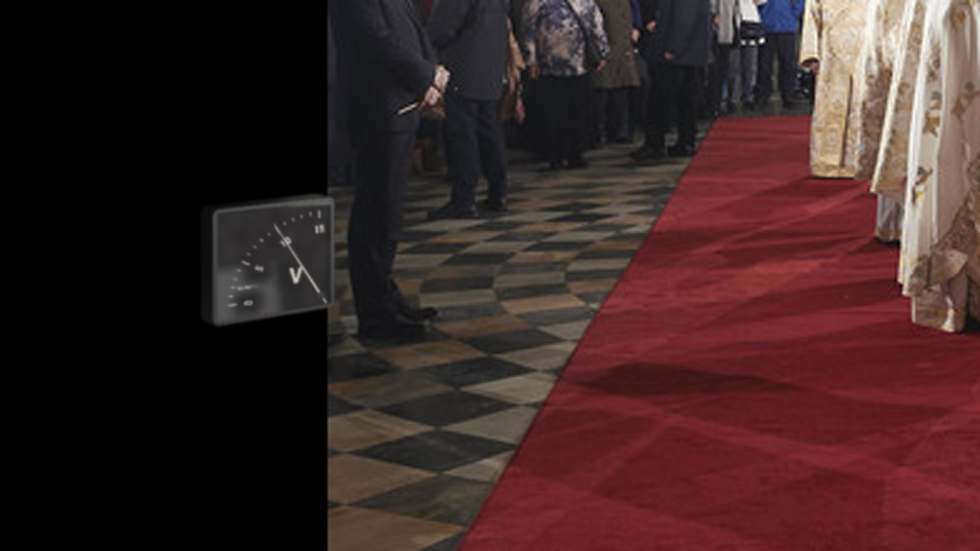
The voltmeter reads 10; V
